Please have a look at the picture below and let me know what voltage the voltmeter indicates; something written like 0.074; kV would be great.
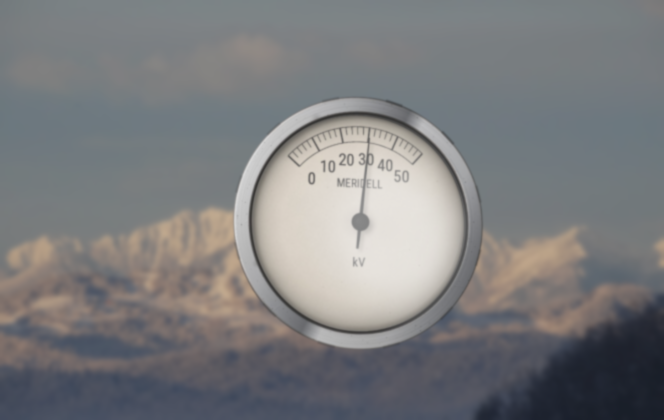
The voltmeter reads 30; kV
